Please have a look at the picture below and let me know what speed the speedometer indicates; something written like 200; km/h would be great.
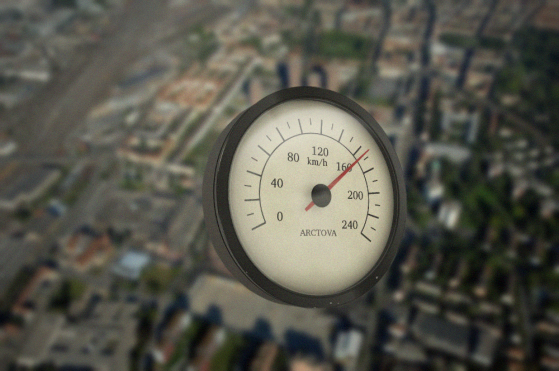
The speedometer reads 165; km/h
